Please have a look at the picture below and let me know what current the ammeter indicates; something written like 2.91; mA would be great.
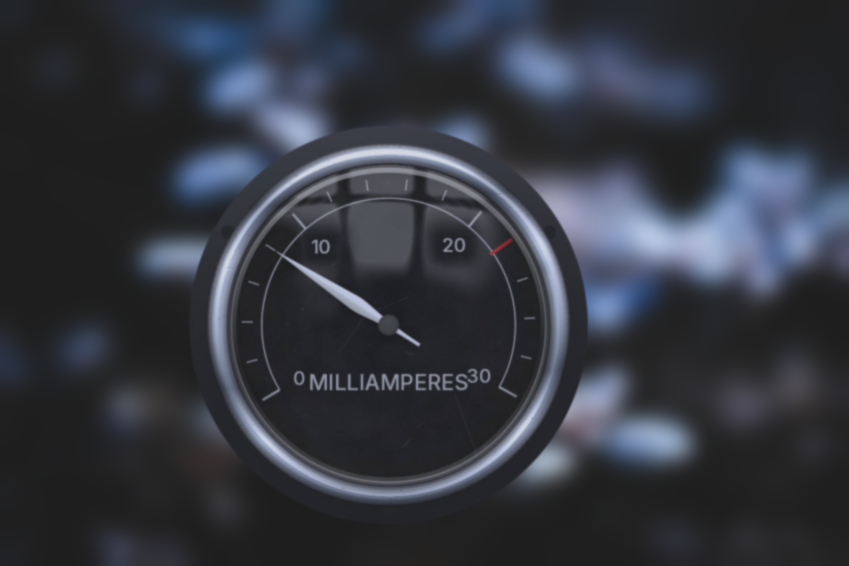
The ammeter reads 8; mA
